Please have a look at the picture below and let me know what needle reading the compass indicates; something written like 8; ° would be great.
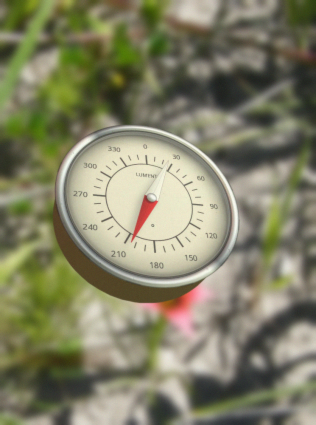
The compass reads 205; °
